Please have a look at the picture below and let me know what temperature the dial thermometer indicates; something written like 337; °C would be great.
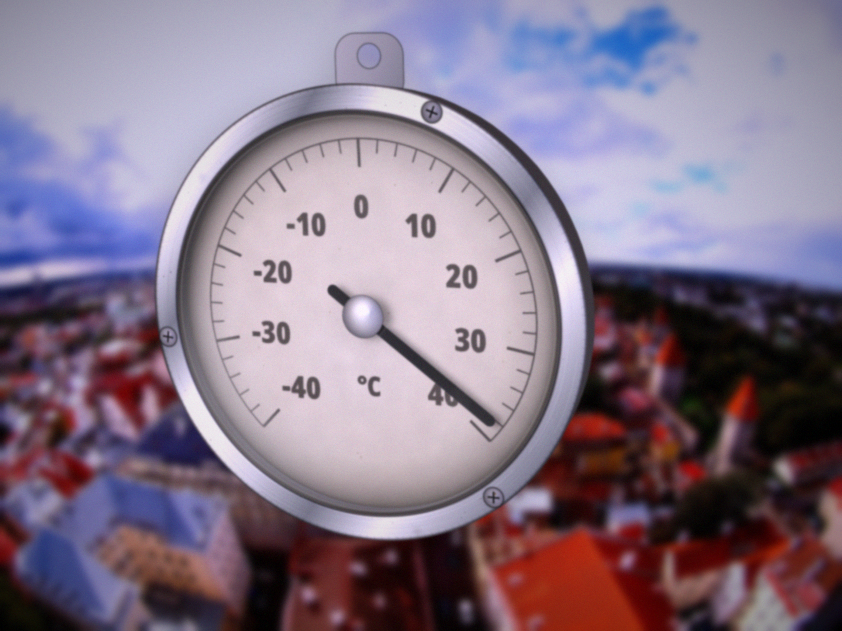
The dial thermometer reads 38; °C
